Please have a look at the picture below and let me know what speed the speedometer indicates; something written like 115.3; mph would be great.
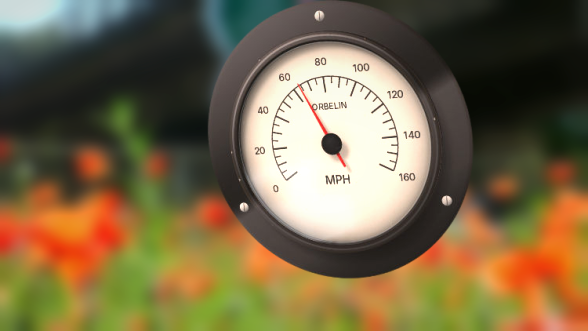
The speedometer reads 65; mph
